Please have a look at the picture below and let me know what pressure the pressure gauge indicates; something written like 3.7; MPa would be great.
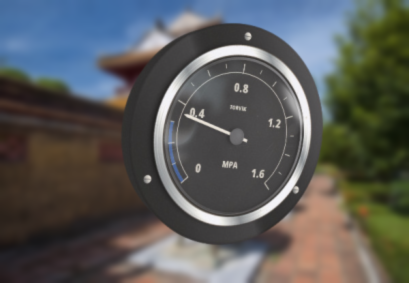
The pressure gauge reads 0.35; MPa
